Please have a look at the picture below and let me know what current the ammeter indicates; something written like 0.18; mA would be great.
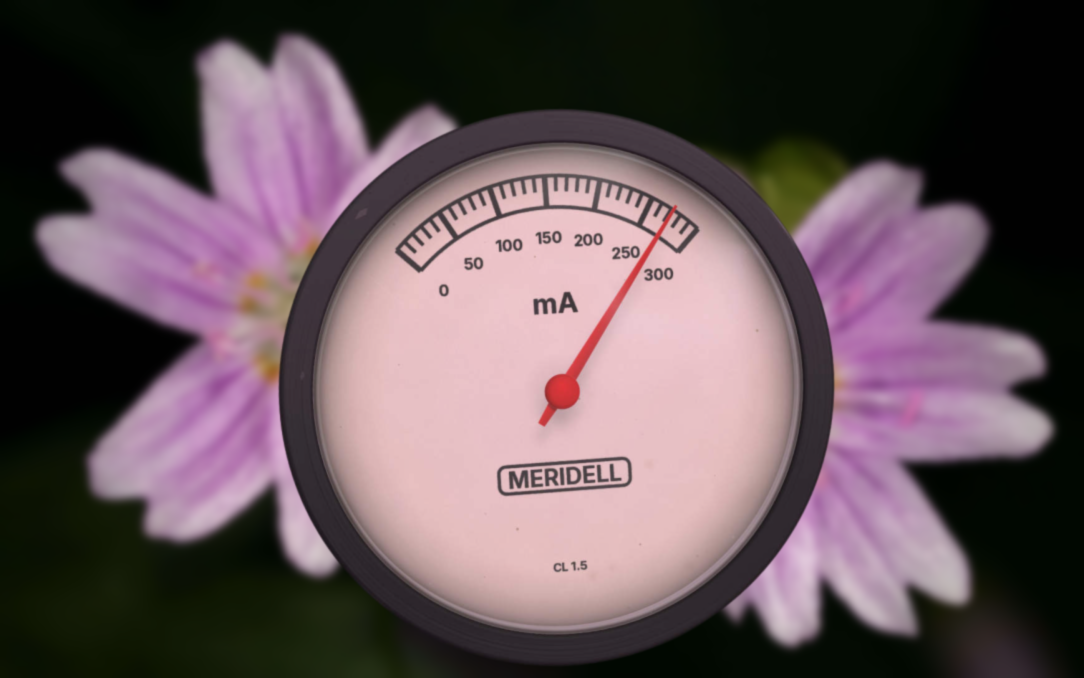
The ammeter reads 270; mA
